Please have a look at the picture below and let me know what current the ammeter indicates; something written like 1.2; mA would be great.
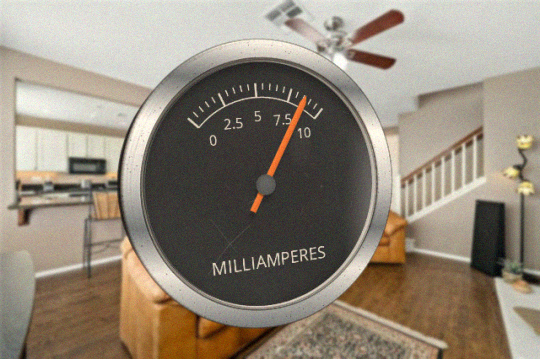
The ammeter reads 8.5; mA
